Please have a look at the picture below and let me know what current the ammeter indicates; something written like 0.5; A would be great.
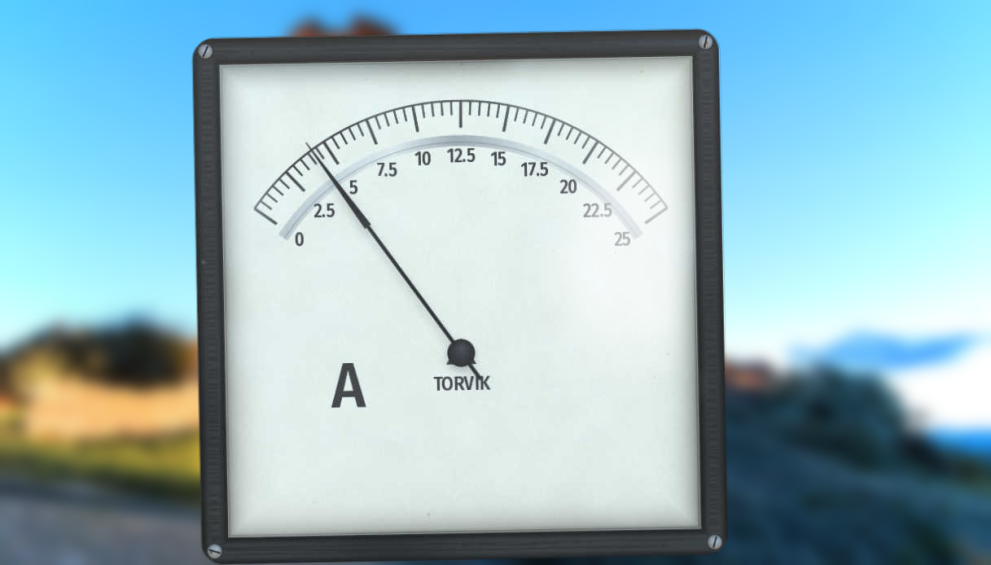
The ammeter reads 4.25; A
